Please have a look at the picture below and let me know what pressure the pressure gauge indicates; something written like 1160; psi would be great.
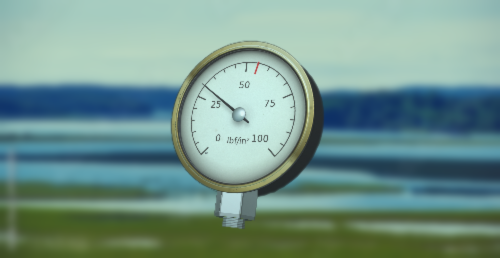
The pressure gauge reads 30; psi
